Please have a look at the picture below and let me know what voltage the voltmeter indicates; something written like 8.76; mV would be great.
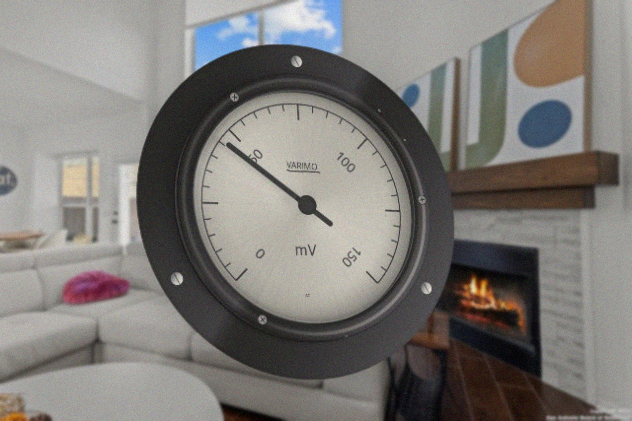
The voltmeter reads 45; mV
